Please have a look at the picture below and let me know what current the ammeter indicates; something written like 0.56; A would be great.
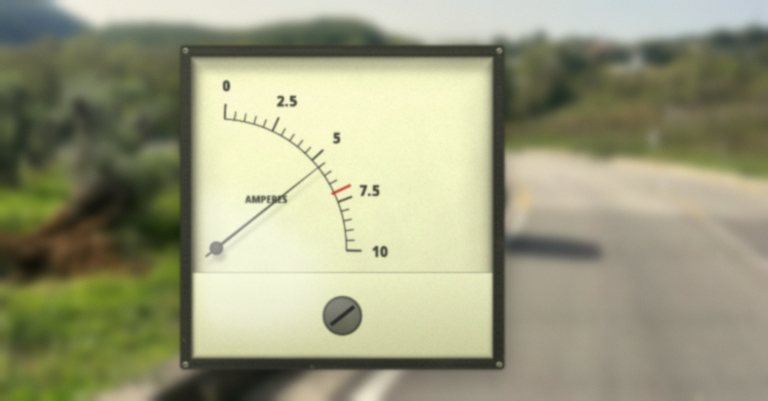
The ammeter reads 5.5; A
